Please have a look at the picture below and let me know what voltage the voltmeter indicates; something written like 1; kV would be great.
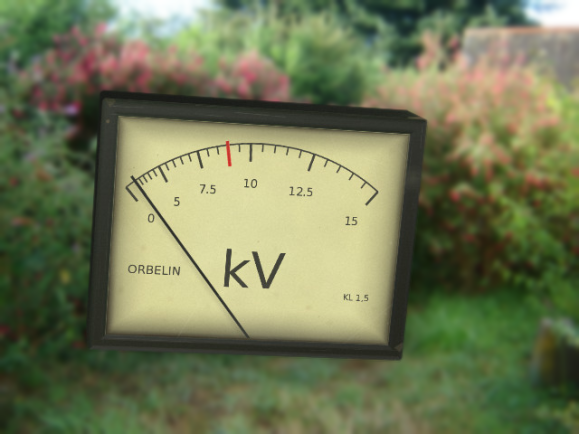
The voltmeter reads 2.5; kV
